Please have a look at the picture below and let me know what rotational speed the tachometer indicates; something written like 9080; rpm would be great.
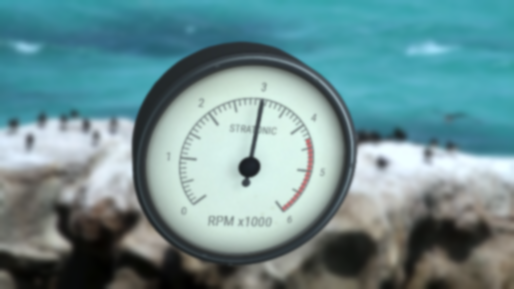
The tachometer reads 3000; rpm
